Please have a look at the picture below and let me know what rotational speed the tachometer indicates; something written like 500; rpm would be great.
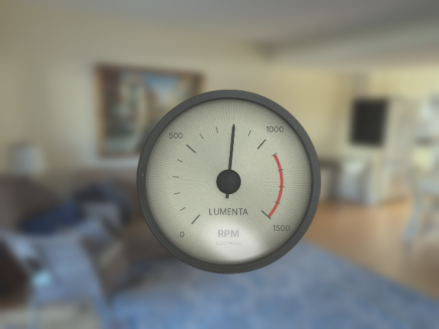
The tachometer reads 800; rpm
